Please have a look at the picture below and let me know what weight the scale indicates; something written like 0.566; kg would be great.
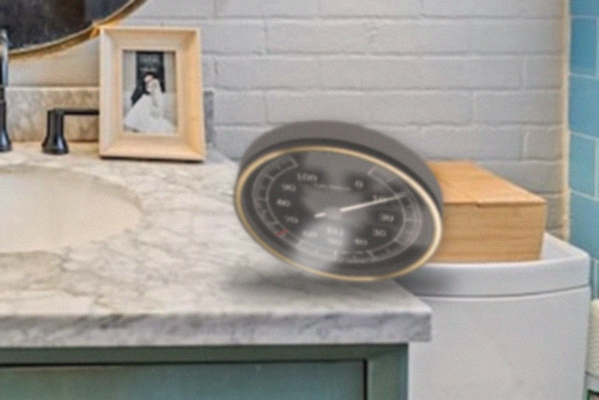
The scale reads 10; kg
